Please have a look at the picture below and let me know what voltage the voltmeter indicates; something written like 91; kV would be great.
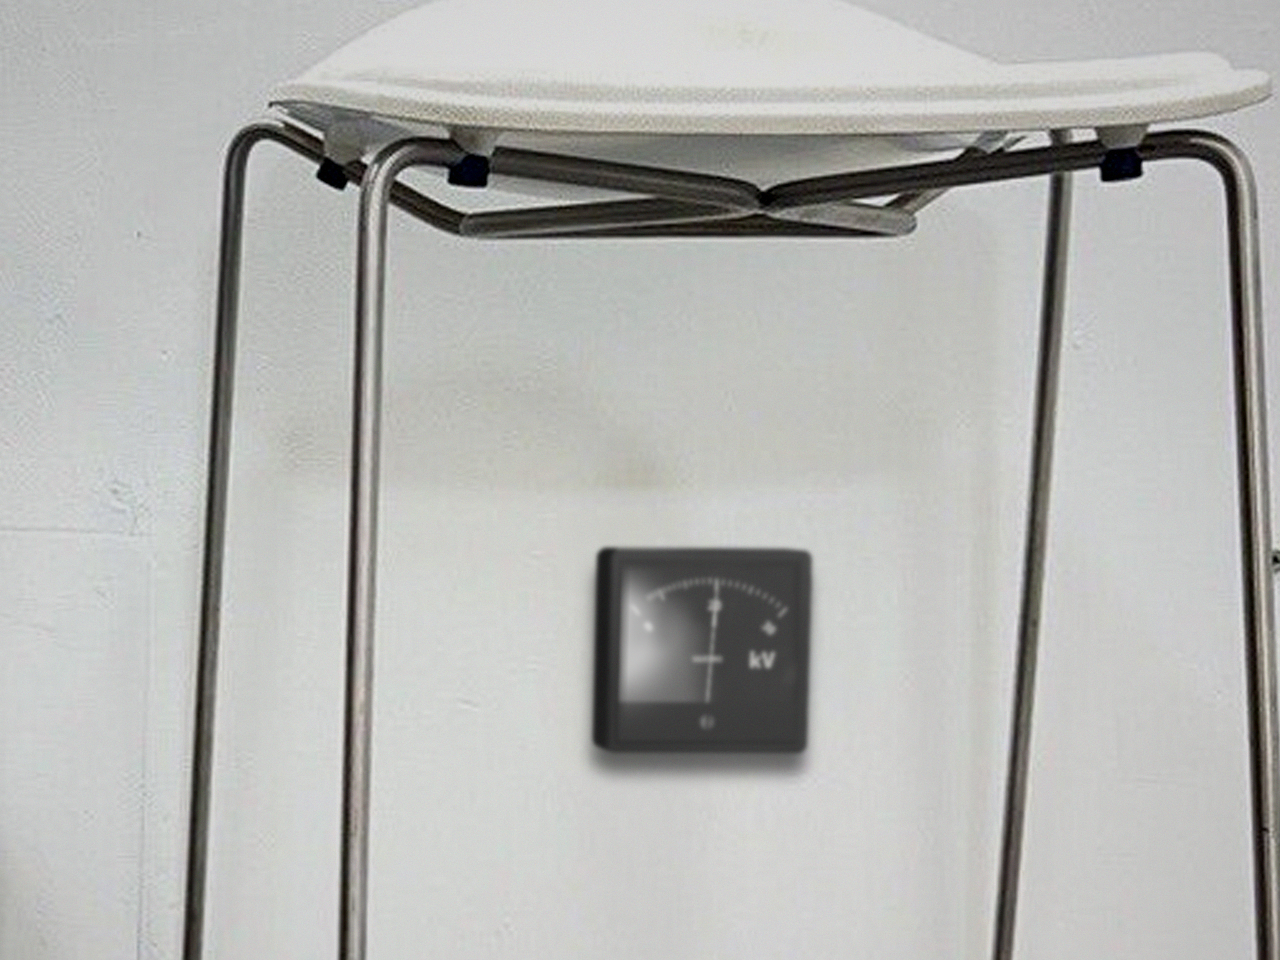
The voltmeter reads 20; kV
